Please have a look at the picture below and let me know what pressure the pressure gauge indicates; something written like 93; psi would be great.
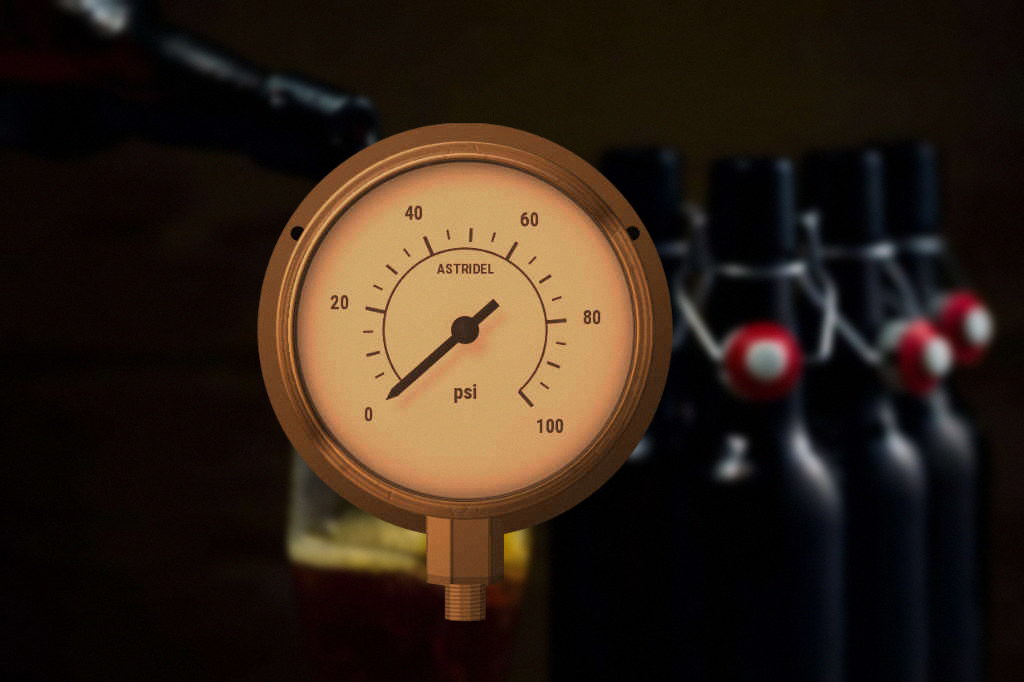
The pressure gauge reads 0; psi
